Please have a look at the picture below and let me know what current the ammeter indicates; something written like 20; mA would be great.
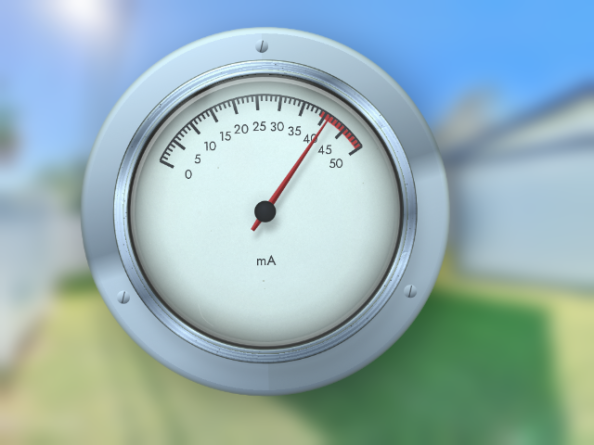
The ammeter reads 41; mA
